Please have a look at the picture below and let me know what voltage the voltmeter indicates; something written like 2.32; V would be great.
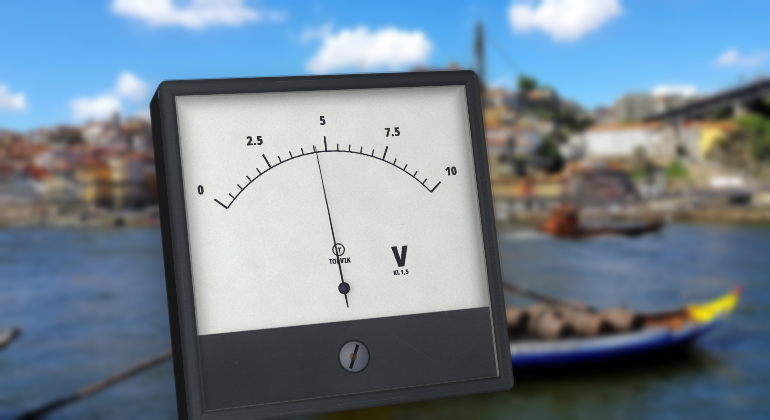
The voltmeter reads 4.5; V
